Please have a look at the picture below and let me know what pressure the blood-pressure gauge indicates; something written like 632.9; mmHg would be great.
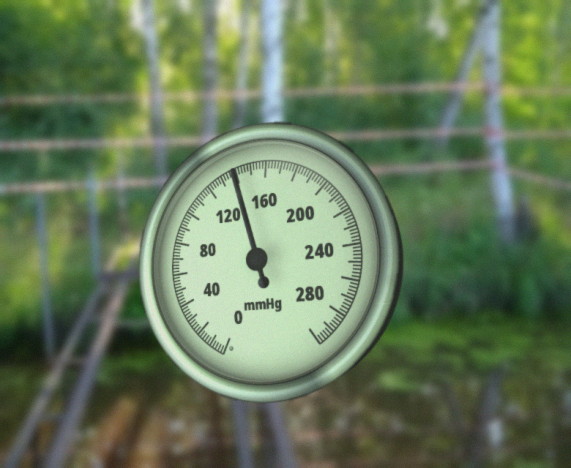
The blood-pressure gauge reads 140; mmHg
